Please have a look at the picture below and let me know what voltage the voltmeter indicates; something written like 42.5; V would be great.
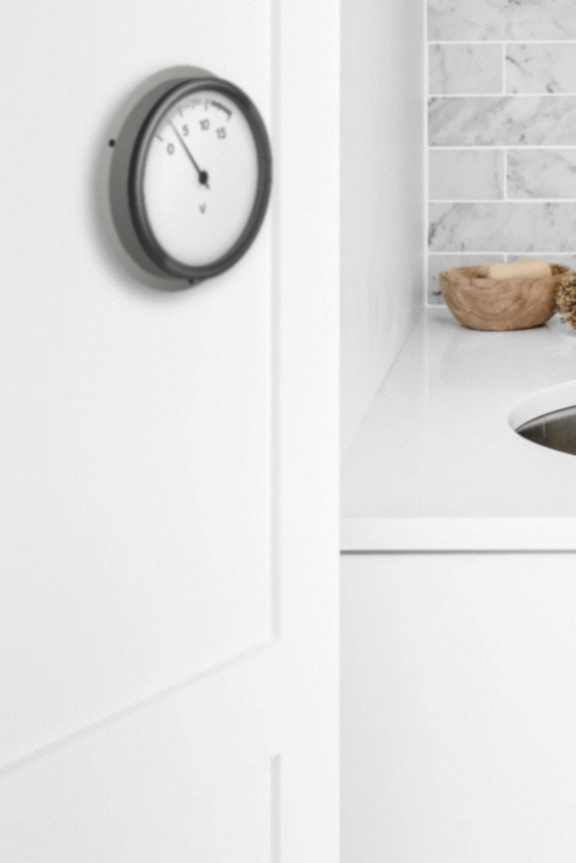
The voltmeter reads 2.5; V
